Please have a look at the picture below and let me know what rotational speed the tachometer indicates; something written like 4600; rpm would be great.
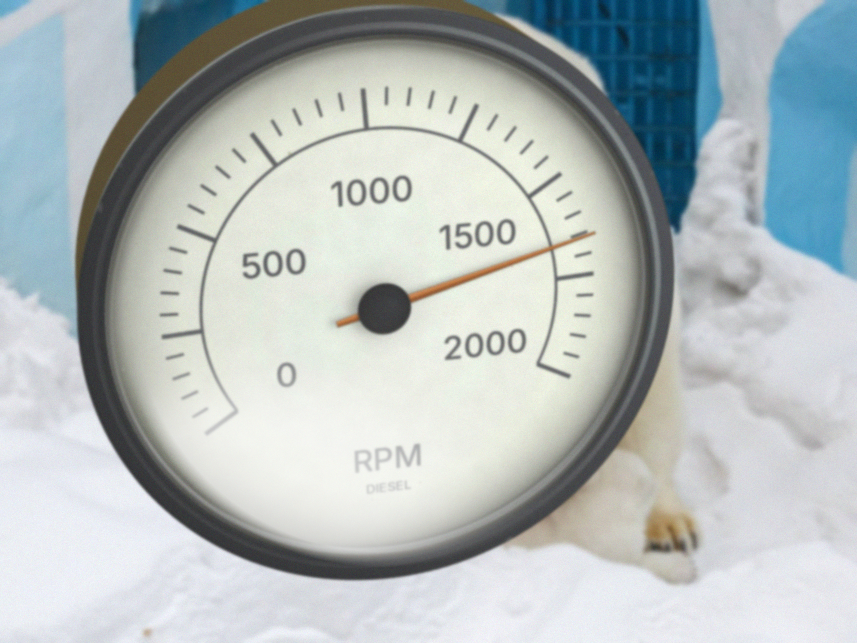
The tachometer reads 1650; rpm
